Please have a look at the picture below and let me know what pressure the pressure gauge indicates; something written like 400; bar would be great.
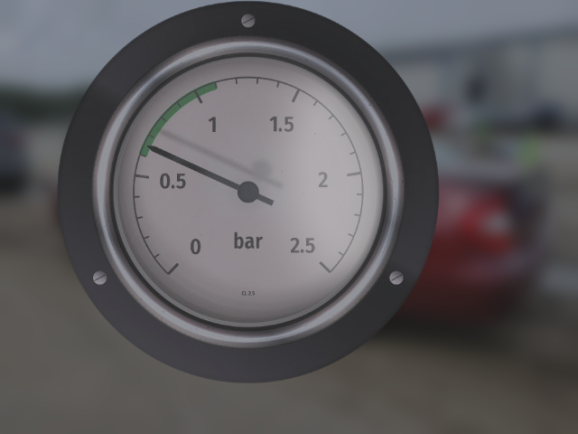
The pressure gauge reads 0.65; bar
